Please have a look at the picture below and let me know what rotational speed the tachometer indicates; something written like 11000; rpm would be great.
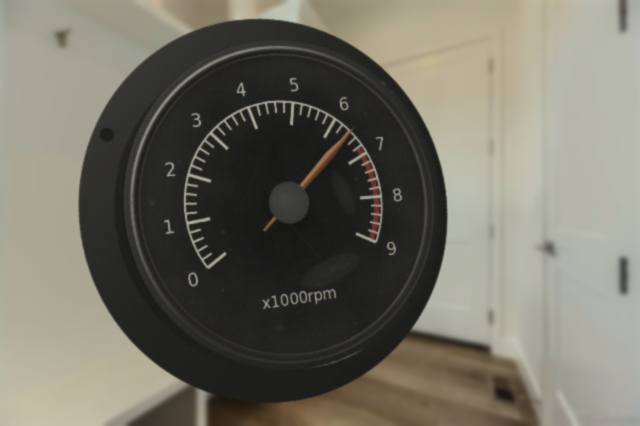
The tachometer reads 6400; rpm
